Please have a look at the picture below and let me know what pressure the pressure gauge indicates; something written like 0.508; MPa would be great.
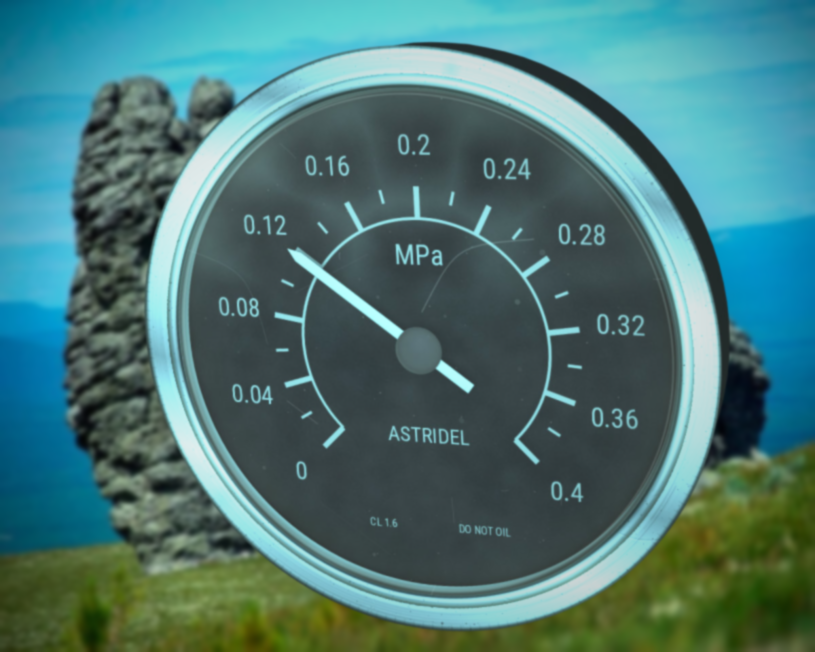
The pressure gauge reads 0.12; MPa
